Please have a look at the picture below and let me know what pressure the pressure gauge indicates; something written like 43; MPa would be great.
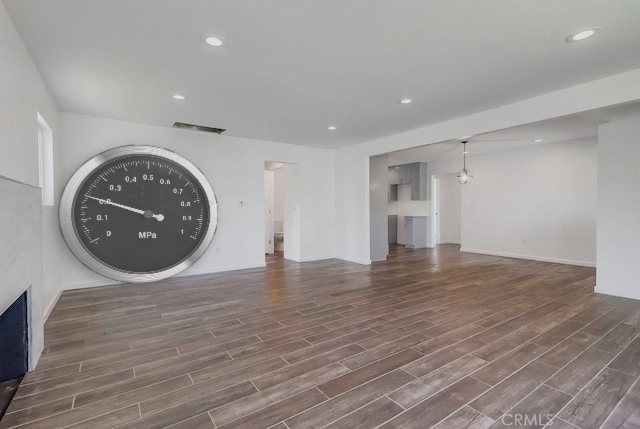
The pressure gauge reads 0.2; MPa
